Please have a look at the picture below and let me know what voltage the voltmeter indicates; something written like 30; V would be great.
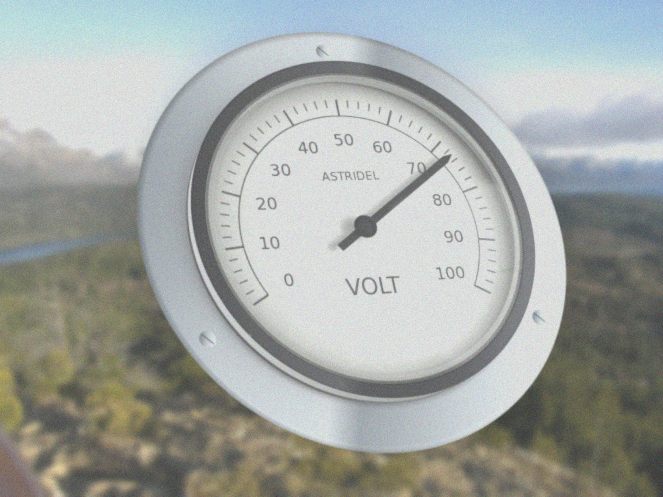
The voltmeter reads 73; V
